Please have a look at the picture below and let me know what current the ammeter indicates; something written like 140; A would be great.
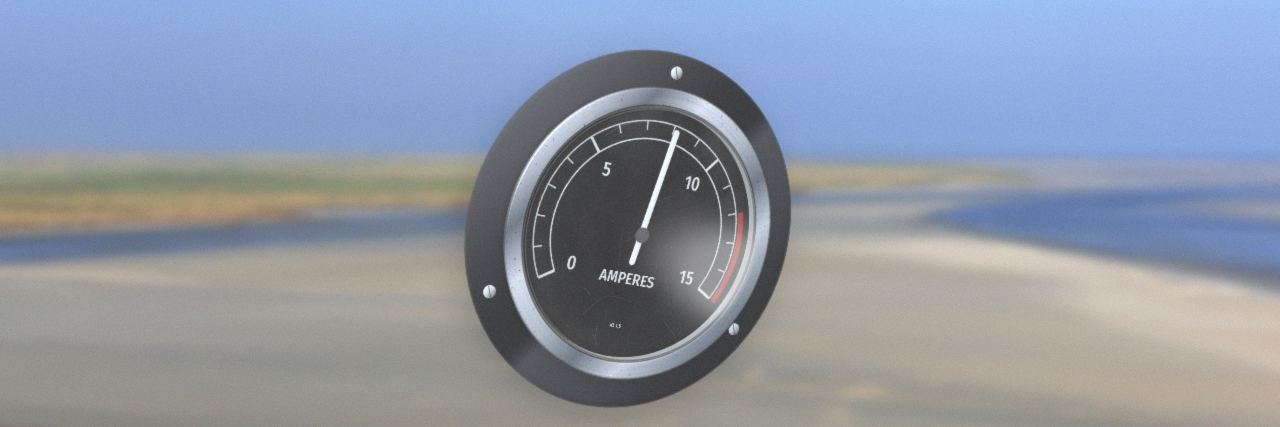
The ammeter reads 8; A
